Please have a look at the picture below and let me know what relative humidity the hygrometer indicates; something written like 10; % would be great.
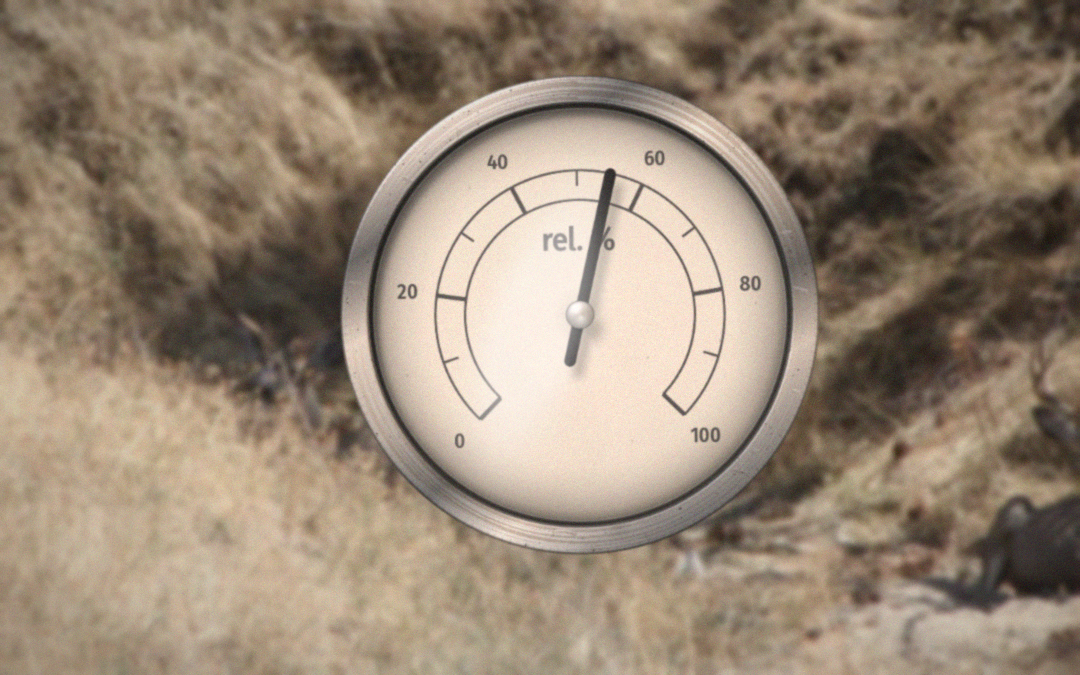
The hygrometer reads 55; %
